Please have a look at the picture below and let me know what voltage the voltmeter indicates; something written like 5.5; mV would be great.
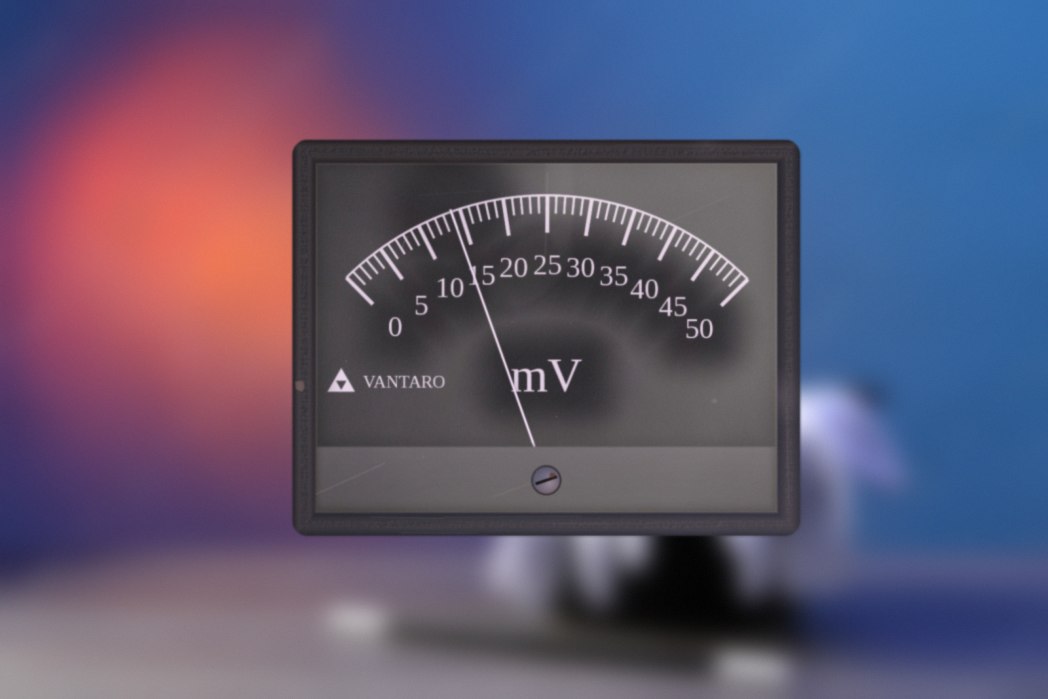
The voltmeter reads 14; mV
